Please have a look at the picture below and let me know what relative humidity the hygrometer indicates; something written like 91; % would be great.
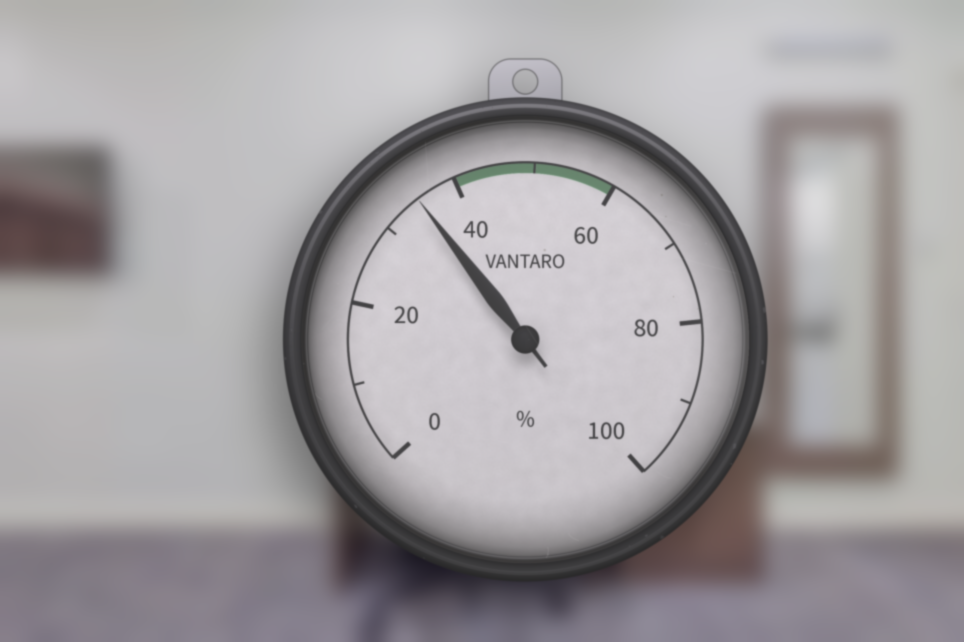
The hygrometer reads 35; %
